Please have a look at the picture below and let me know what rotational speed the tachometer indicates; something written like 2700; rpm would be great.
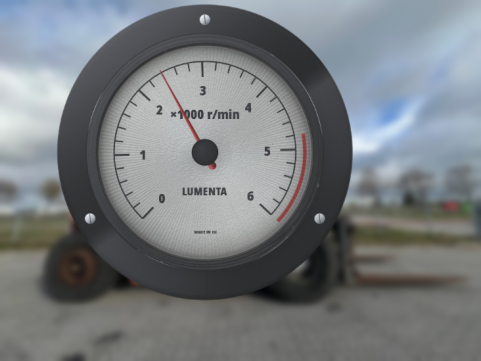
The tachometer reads 2400; rpm
